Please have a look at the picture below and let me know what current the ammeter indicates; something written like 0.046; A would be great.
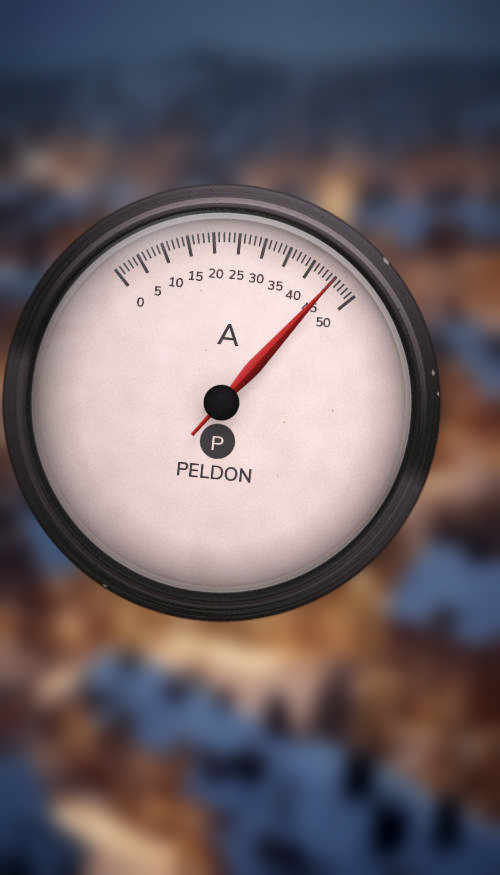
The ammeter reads 45; A
